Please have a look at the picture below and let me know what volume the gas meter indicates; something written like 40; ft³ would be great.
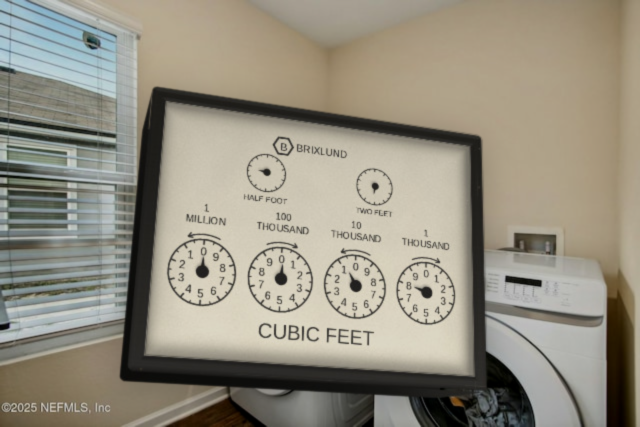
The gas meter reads 800; ft³
